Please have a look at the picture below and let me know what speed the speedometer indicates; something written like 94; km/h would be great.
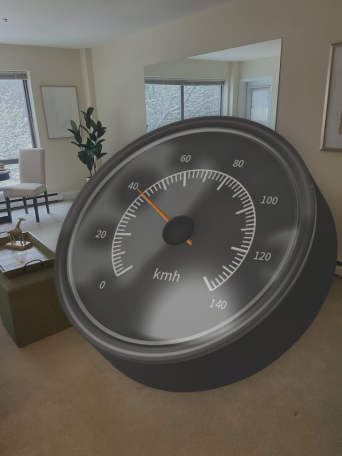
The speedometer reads 40; km/h
